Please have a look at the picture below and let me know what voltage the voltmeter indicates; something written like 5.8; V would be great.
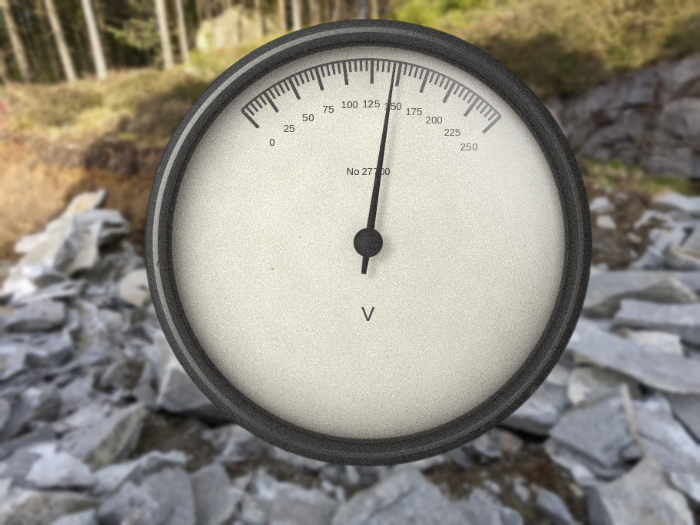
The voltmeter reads 145; V
